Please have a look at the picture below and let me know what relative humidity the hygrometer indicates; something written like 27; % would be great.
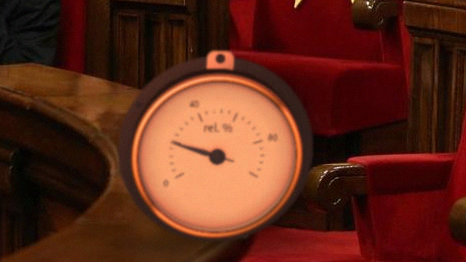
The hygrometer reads 20; %
